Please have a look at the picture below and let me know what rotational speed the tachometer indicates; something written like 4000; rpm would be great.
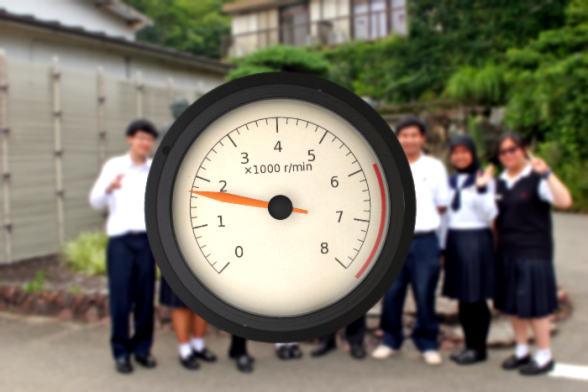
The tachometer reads 1700; rpm
